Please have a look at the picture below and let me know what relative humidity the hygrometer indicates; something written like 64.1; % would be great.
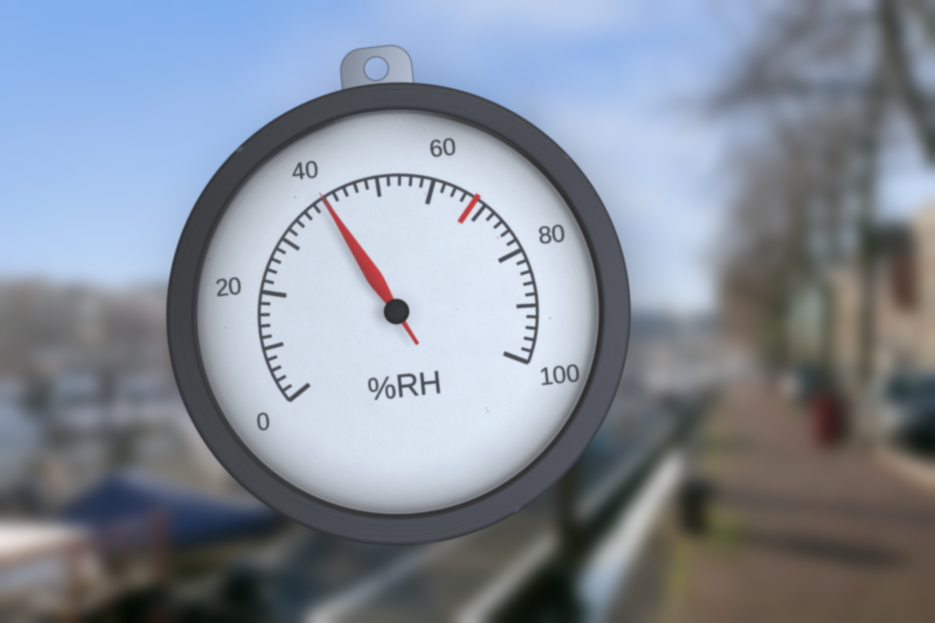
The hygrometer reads 40; %
